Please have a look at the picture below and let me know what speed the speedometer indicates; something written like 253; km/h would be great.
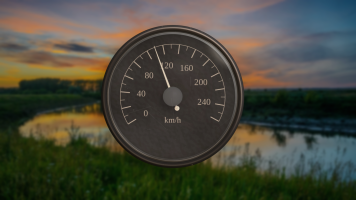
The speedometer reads 110; km/h
